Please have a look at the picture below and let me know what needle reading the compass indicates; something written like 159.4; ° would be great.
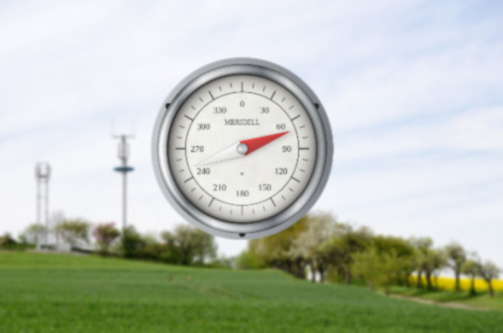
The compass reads 70; °
